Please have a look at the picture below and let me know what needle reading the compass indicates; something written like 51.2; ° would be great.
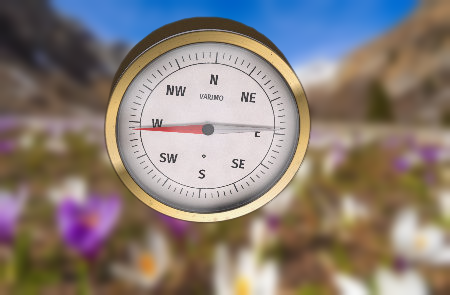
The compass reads 265; °
